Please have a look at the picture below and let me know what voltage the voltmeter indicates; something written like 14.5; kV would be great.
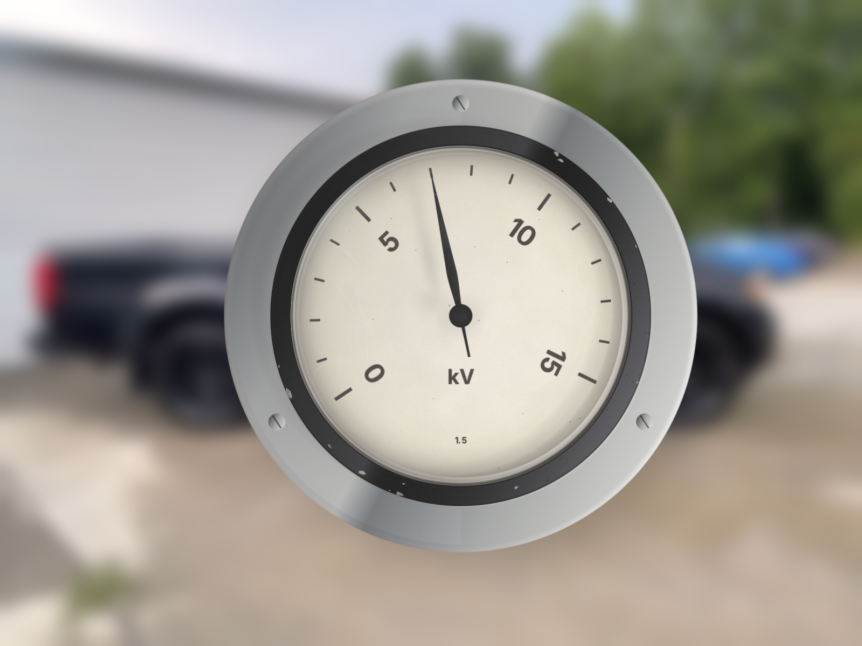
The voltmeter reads 7; kV
